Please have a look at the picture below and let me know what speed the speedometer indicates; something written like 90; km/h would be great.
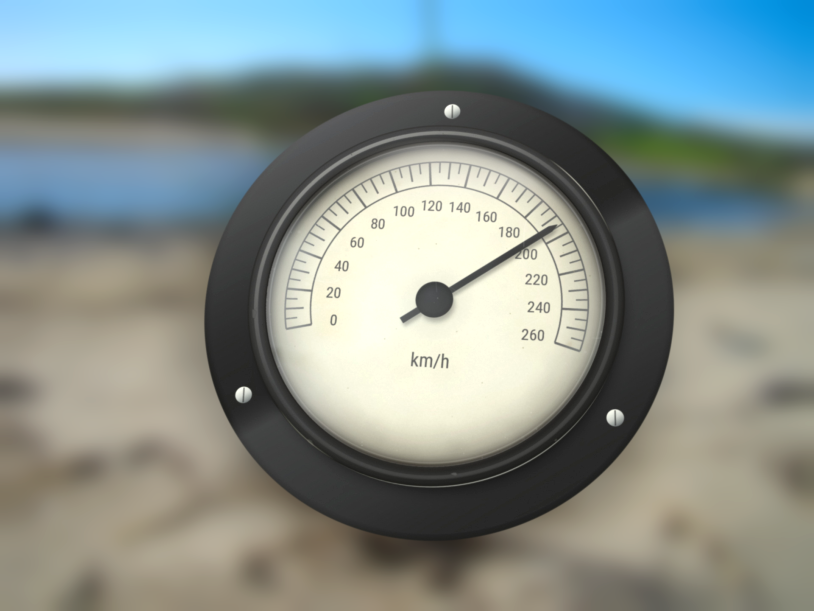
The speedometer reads 195; km/h
